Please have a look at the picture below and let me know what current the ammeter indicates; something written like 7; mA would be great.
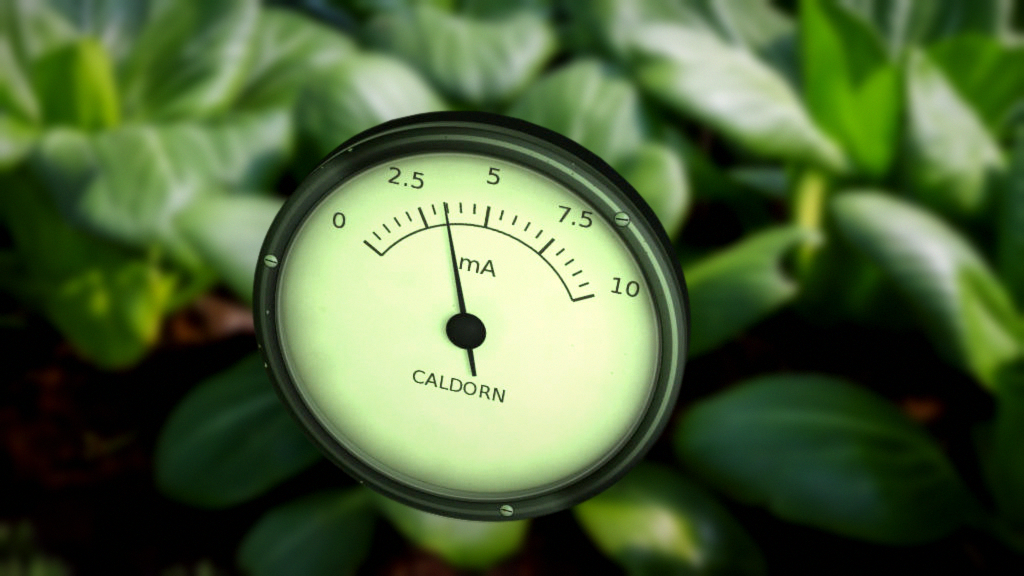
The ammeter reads 3.5; mA
